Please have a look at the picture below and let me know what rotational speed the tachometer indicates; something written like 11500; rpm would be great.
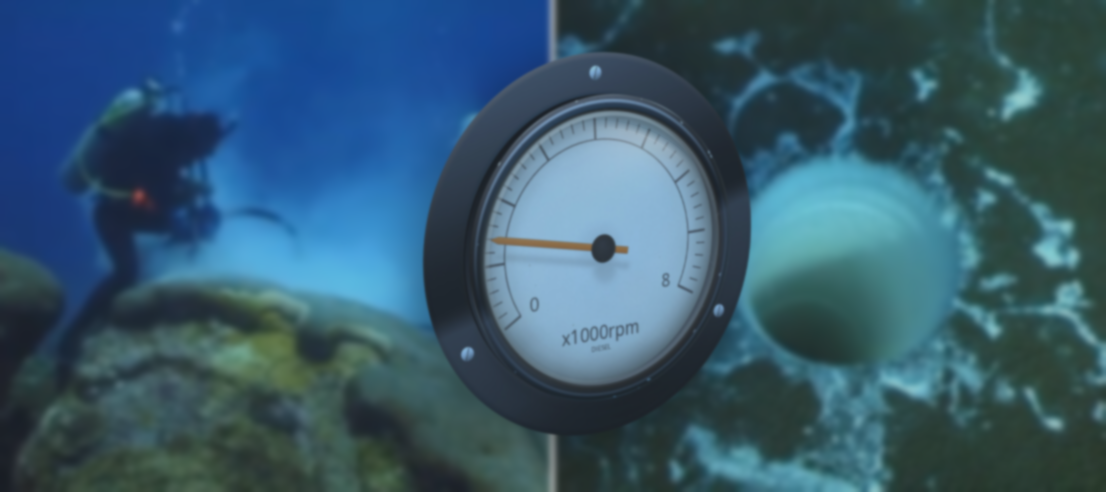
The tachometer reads 1400; rpm
